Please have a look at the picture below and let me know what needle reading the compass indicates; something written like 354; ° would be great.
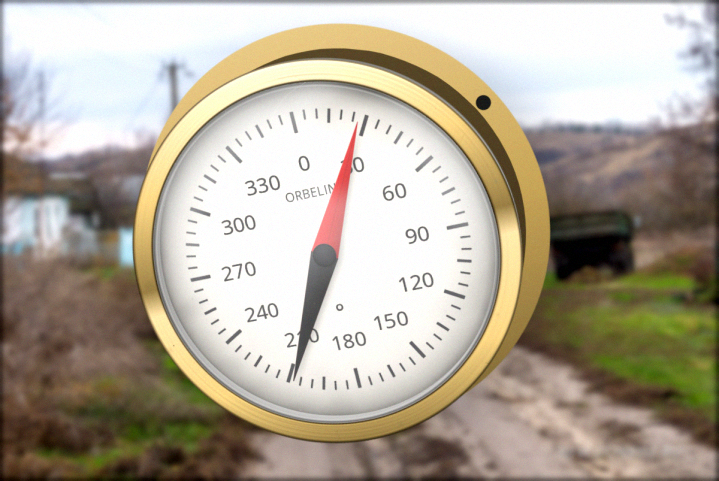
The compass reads 27.5; °
